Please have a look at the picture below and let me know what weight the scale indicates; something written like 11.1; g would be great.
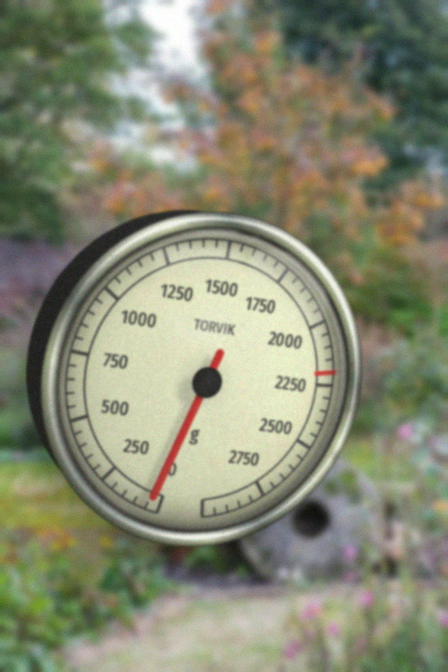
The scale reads 50; g
